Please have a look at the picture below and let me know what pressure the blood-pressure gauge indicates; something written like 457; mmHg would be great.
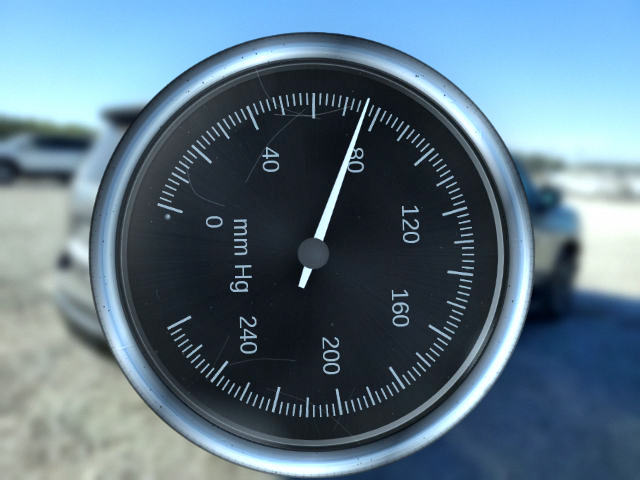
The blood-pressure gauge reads 76; mmHg
